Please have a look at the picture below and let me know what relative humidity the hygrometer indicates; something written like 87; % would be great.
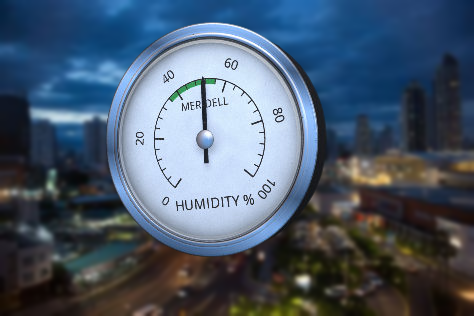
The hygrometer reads 52; %
